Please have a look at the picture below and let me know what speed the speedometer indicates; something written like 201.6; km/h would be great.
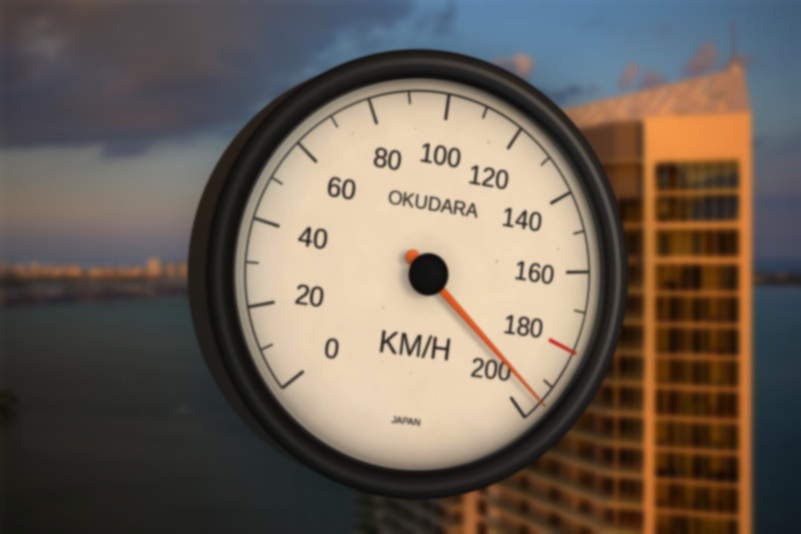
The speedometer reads 195; km/h
